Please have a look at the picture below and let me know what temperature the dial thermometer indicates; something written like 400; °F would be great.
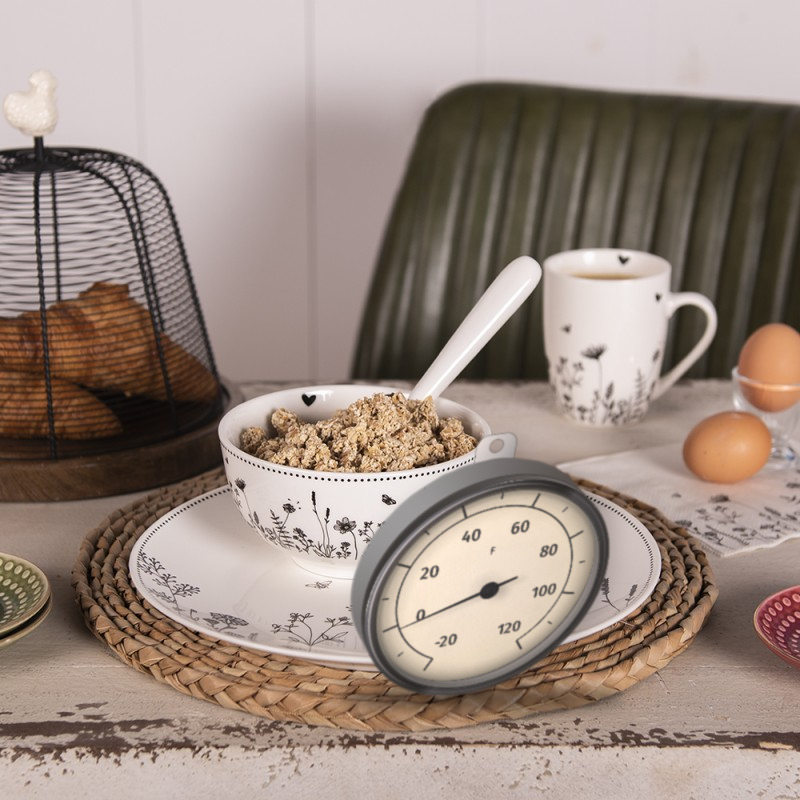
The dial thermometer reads 0; °F
